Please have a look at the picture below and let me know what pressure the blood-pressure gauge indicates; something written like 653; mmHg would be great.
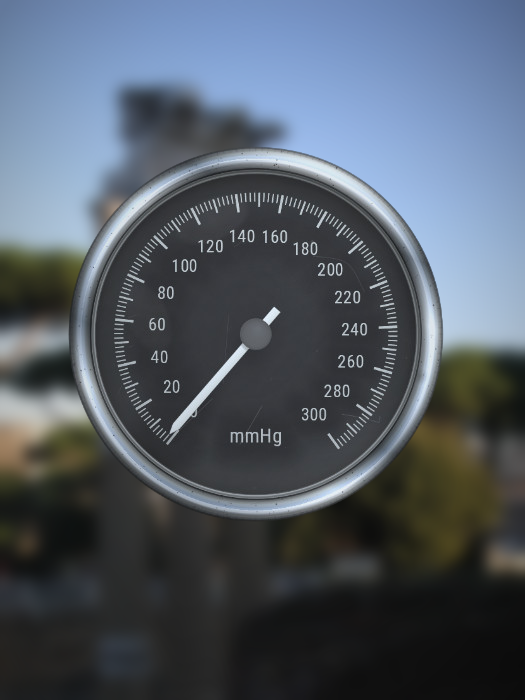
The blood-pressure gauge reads 2; mmHg
